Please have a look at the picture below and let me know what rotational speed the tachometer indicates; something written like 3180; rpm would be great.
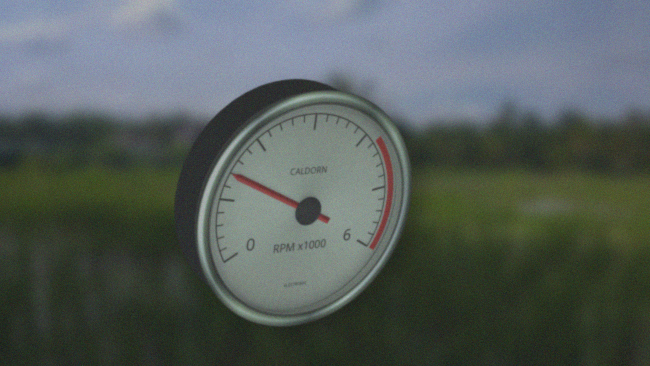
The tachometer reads 1400; rpm
